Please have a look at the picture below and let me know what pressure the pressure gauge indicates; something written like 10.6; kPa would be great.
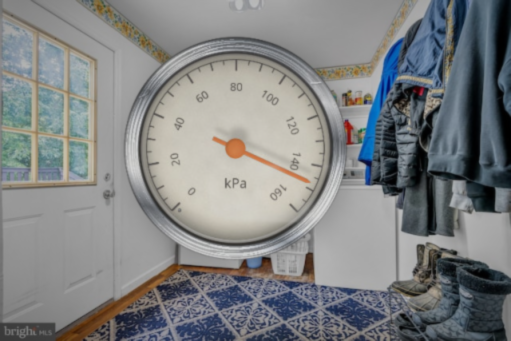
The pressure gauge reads 147.5; kPa
